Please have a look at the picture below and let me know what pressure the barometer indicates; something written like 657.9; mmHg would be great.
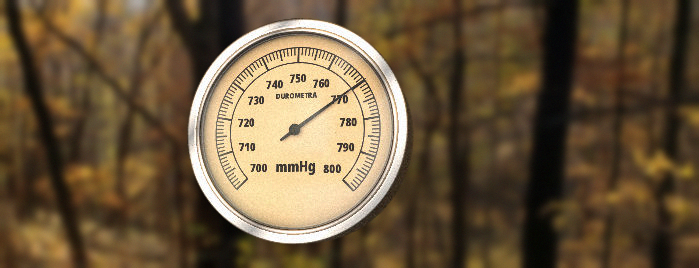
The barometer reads 770; mmHg
